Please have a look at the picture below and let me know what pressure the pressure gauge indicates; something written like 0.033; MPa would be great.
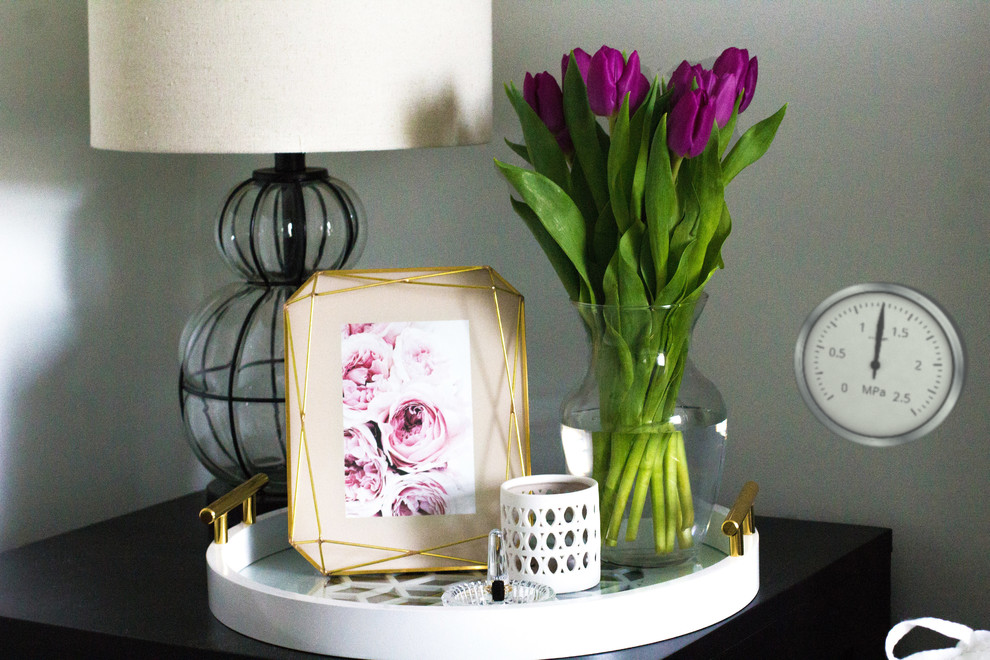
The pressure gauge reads 1.25; MPa
